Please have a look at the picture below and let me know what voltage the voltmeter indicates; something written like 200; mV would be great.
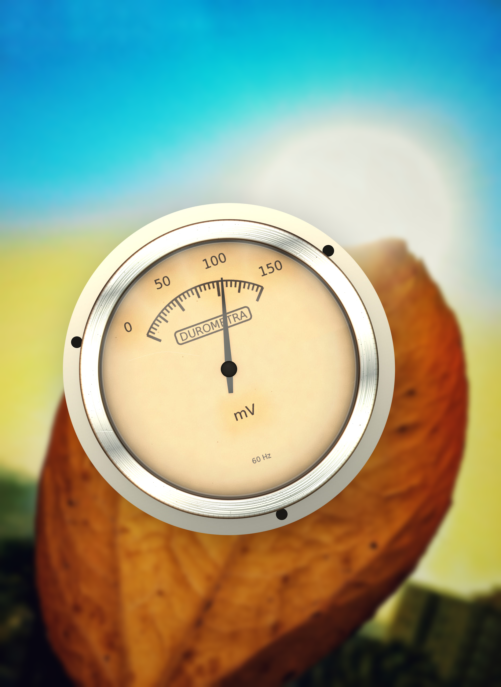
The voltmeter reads 105; mV
